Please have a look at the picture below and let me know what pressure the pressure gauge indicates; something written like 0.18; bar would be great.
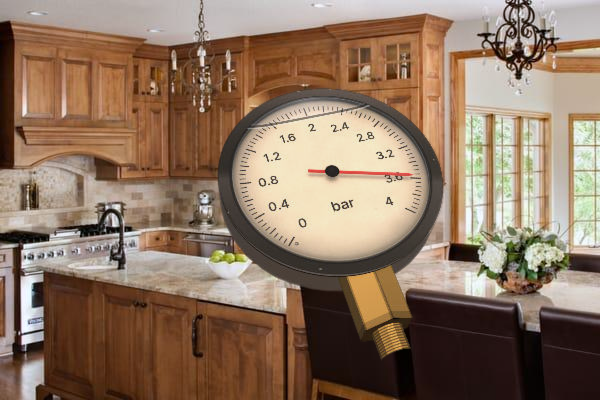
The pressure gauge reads 3.6; bar
